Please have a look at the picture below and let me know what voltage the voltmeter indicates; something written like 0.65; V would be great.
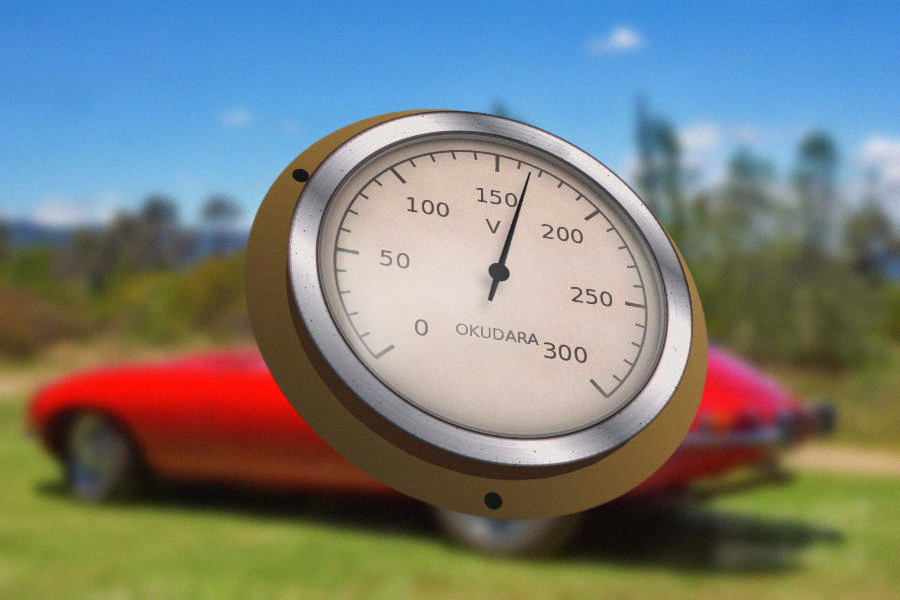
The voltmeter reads 165; V
